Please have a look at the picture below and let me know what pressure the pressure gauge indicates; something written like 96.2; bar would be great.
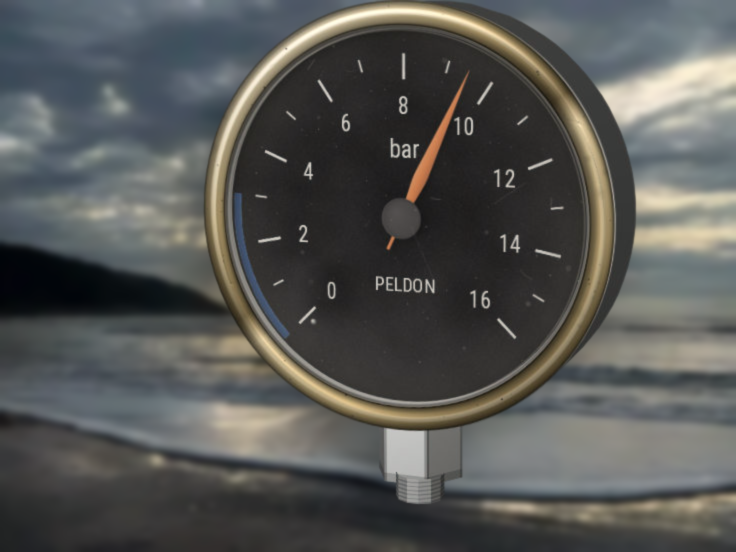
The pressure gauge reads 9.5; bar
